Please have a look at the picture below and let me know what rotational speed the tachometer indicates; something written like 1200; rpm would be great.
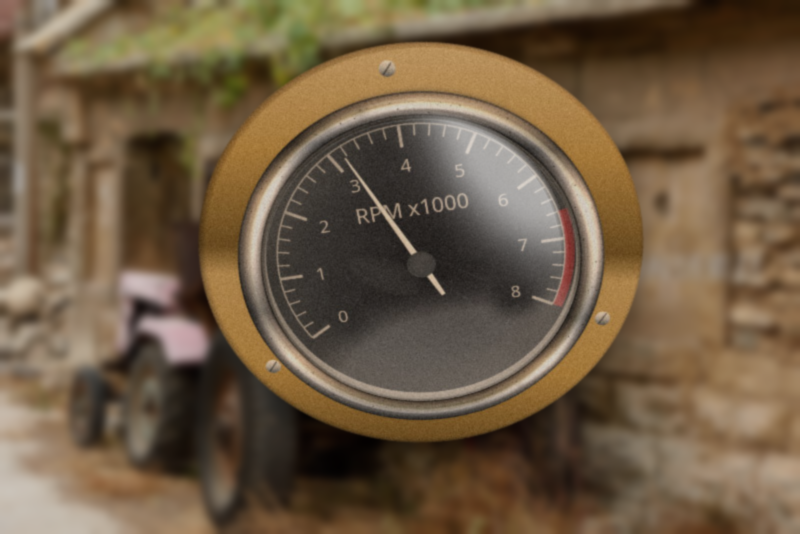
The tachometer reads 3200; rpm
